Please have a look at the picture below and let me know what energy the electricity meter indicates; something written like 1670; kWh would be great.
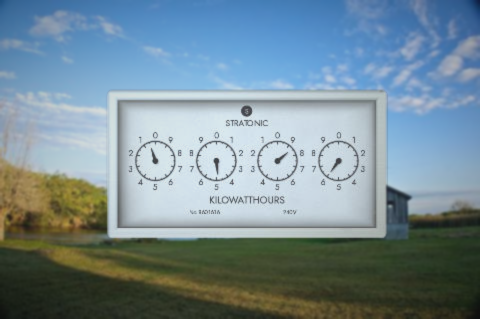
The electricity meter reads 486; kWh
